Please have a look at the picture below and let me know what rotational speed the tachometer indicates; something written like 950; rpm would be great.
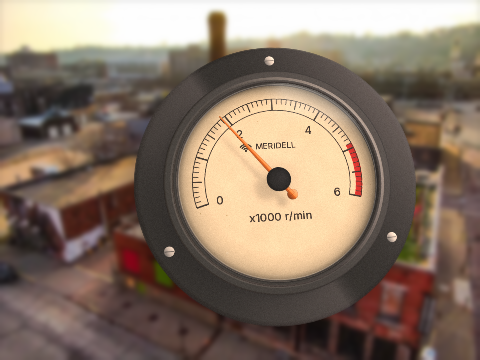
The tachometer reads 1900; rpm
